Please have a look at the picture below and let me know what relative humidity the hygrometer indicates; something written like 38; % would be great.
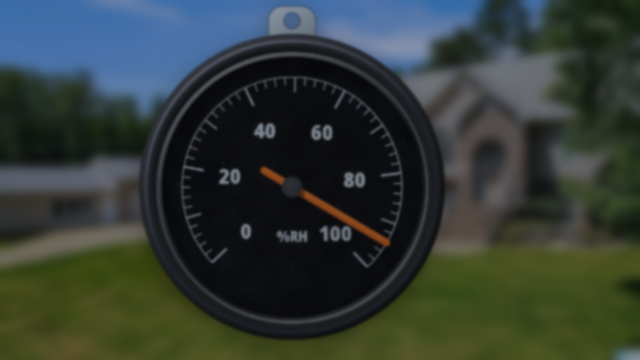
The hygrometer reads 94; %
